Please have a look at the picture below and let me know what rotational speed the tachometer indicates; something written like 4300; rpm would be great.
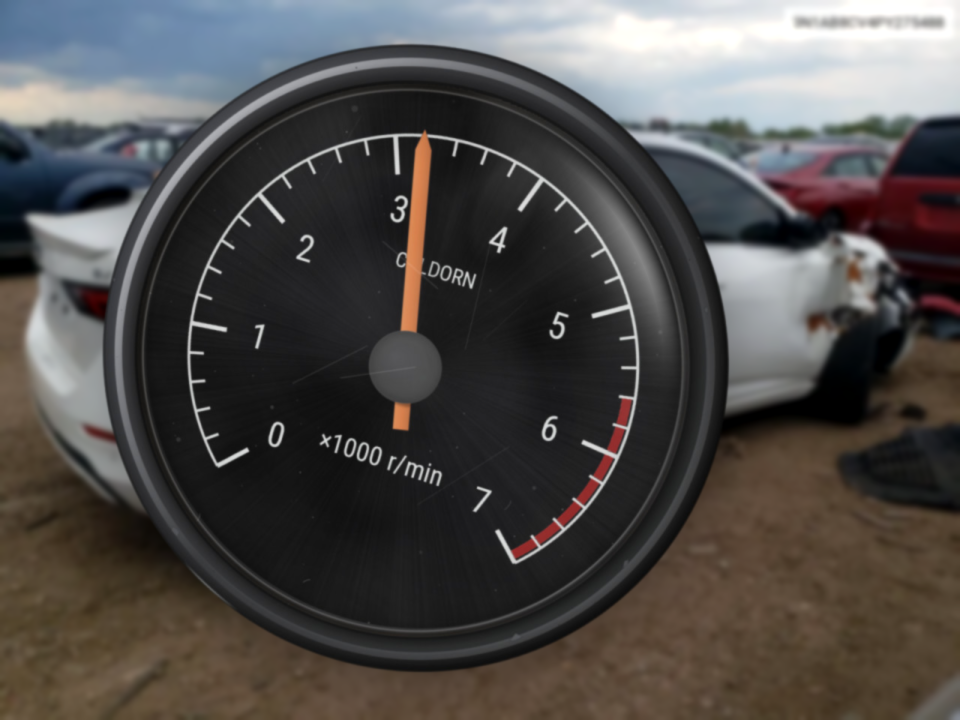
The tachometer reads 3200; rpm
